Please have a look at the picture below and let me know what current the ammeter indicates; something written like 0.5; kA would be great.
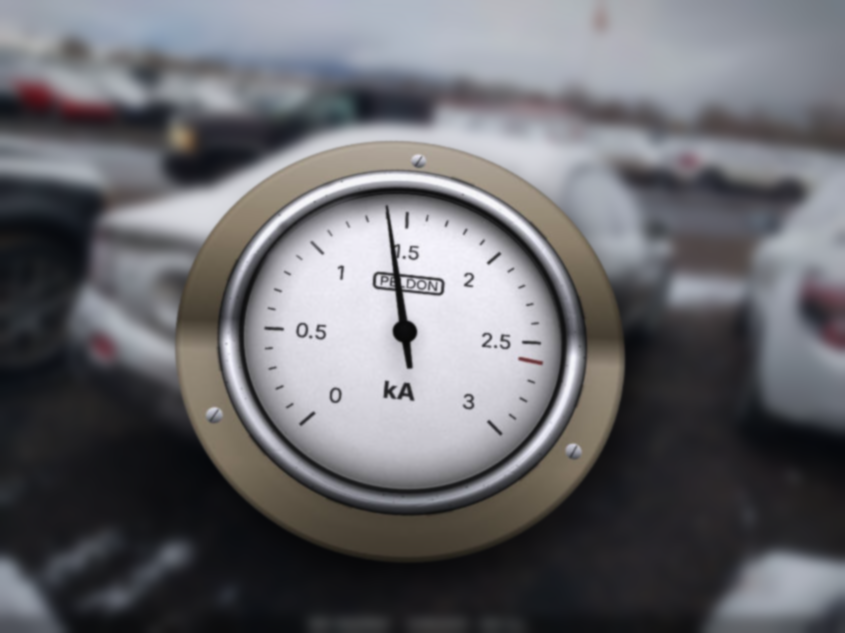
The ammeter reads 1.4; kA
